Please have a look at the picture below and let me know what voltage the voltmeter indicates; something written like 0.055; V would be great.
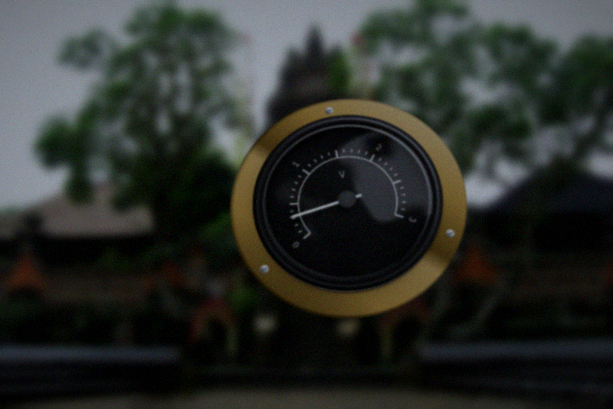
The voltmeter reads 0.3; V
